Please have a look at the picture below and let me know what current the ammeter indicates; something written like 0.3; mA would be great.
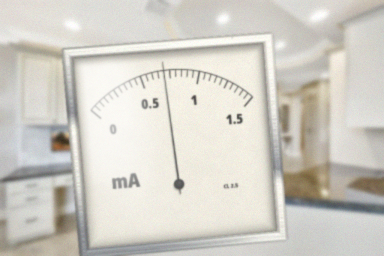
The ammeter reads 0.7; mA
